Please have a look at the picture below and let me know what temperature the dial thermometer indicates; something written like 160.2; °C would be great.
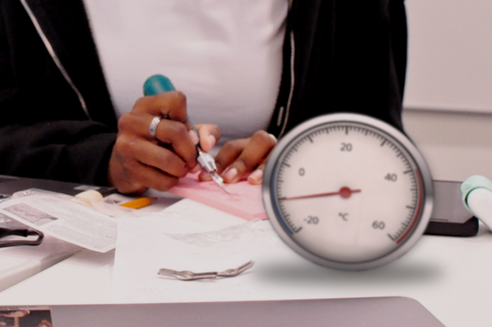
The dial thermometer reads -10; °C
